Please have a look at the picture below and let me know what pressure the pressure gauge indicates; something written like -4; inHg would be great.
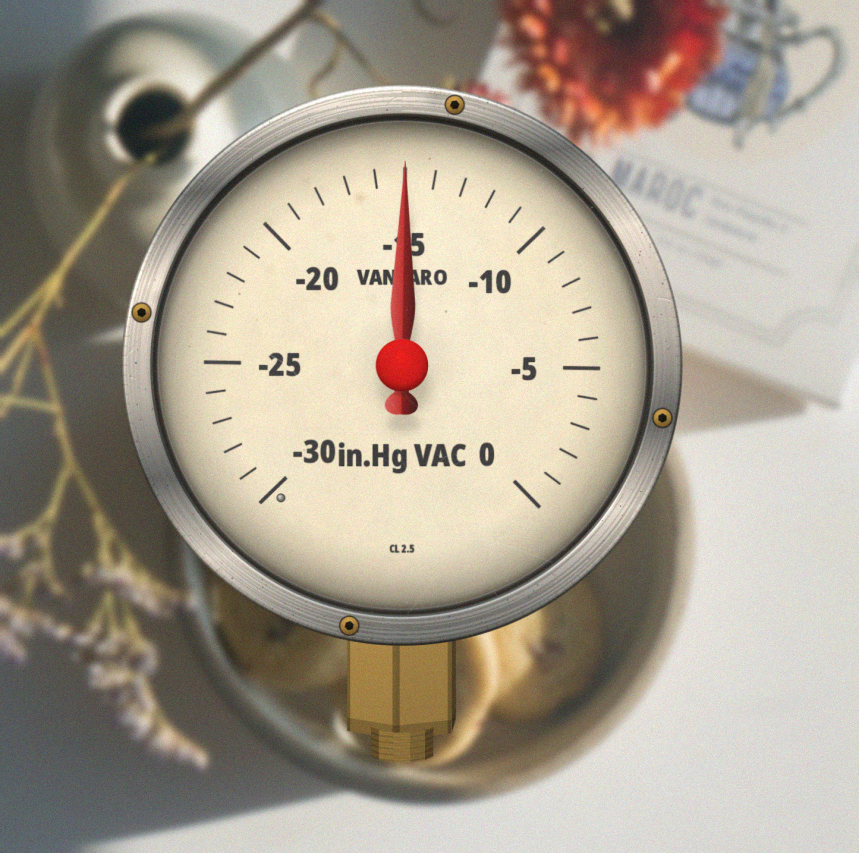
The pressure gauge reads -15; inHg
